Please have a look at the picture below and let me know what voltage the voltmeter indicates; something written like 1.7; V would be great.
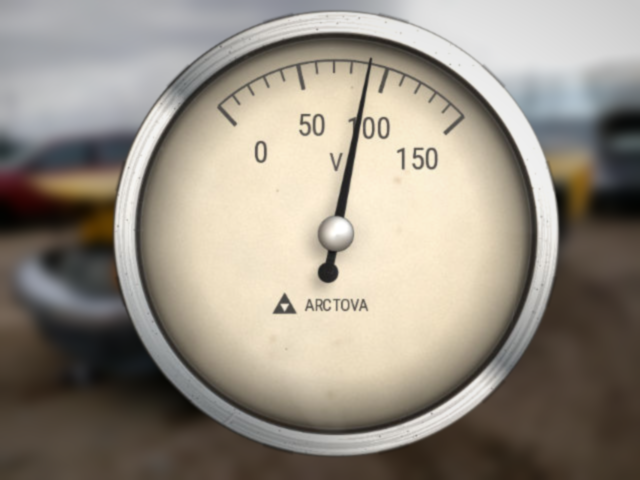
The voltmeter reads 90; V
